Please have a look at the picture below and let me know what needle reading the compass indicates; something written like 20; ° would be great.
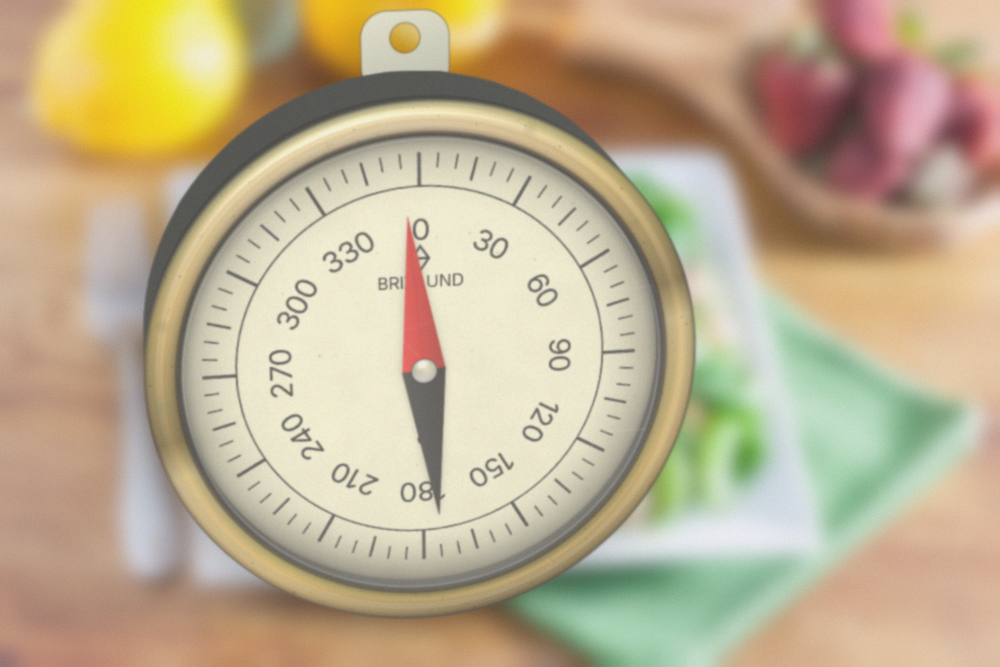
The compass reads 355; °
